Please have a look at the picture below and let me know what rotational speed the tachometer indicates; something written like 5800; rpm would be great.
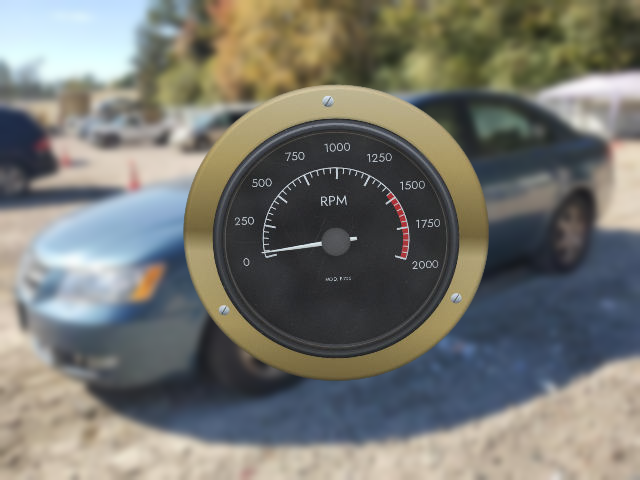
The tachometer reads 50; rpm
